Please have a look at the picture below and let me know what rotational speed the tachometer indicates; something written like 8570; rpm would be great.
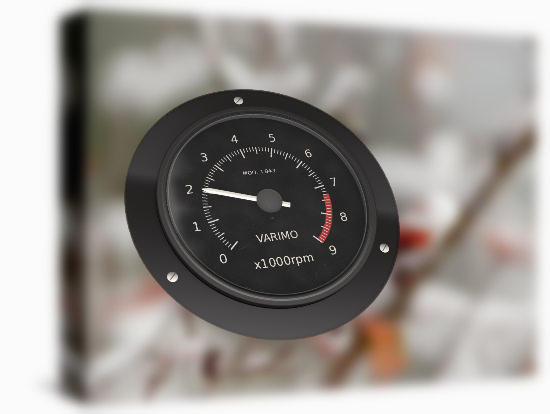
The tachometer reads 2000; rpm
